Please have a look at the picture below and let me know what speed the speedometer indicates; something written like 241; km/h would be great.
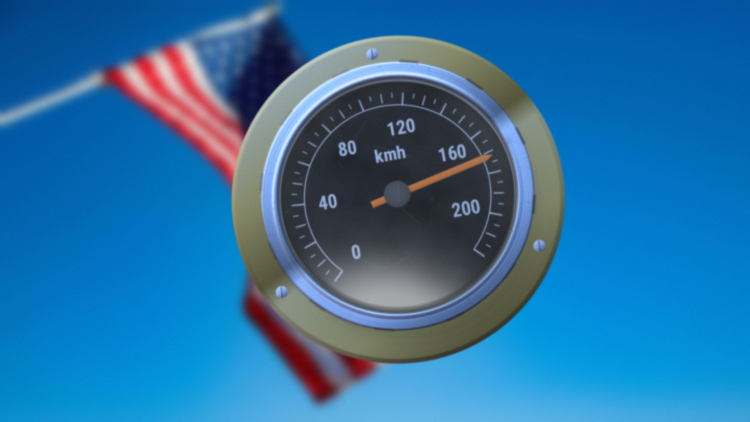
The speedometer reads 172.5; km/h
